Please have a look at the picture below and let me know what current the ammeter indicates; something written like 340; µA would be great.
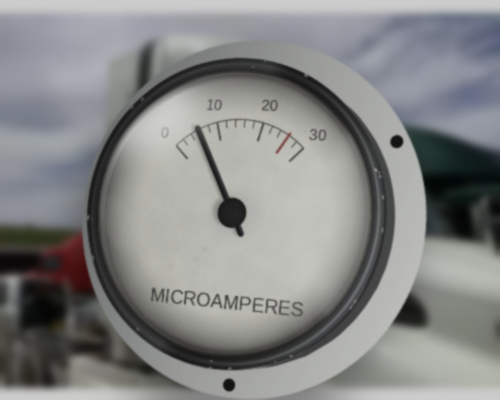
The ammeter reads 6; µA
